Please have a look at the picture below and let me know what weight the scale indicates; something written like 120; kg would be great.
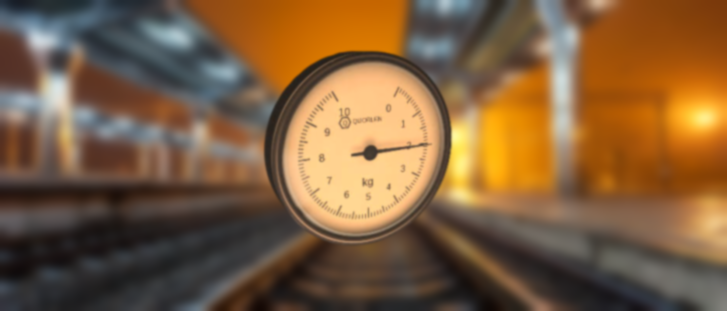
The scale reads 2; kg
